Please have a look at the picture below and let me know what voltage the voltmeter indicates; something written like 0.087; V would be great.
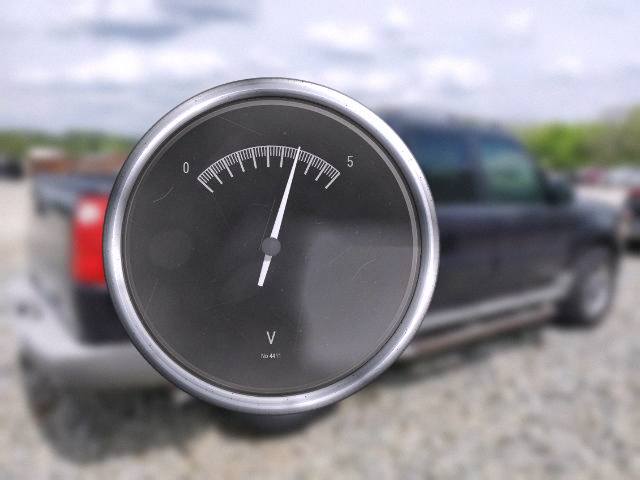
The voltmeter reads 3.5; V
